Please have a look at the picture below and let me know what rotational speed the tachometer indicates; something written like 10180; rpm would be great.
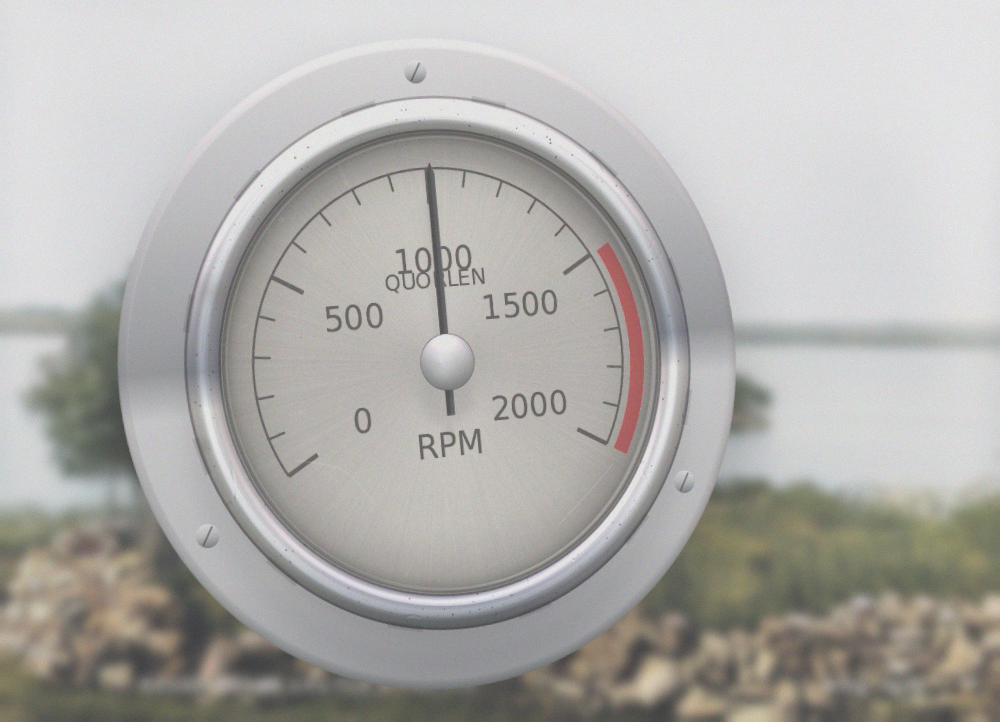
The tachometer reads 1000; rpm
